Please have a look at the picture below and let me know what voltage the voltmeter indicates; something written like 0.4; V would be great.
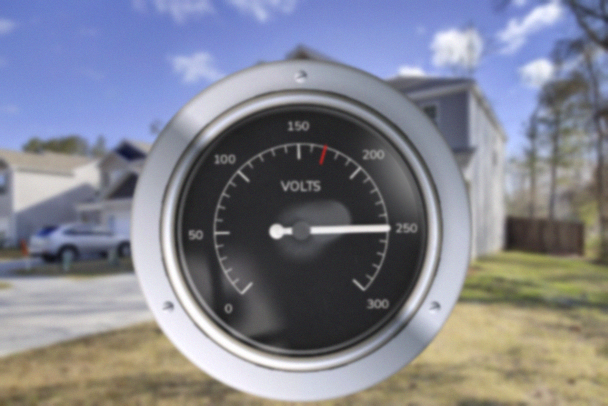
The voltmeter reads 250; V
